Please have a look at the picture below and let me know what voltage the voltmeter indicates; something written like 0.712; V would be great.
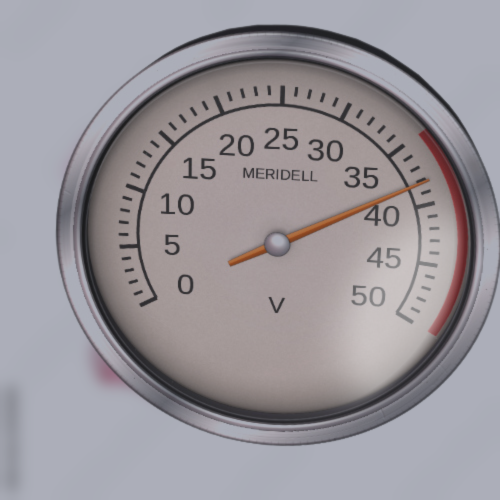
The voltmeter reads 38; V
